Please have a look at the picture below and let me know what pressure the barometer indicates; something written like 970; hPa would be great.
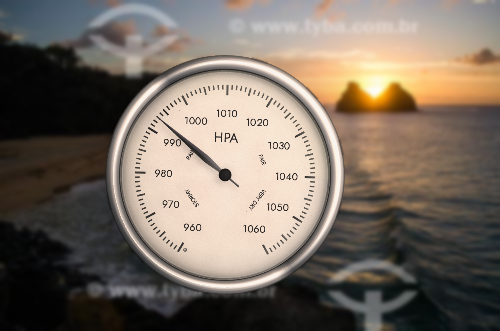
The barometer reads 993; hPa
